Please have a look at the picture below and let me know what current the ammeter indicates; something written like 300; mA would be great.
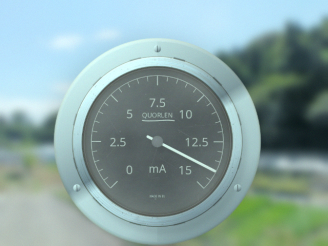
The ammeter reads 14; mA
